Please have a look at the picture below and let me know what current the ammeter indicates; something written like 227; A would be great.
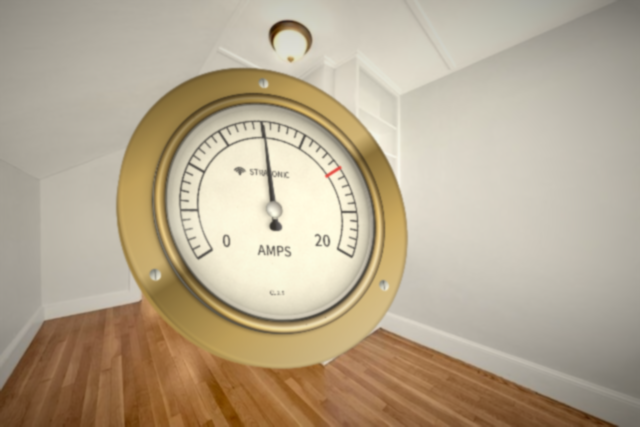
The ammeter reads 10; A
